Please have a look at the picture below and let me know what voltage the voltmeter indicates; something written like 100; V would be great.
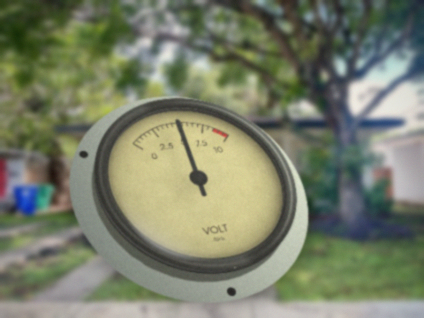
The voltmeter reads 5; V
